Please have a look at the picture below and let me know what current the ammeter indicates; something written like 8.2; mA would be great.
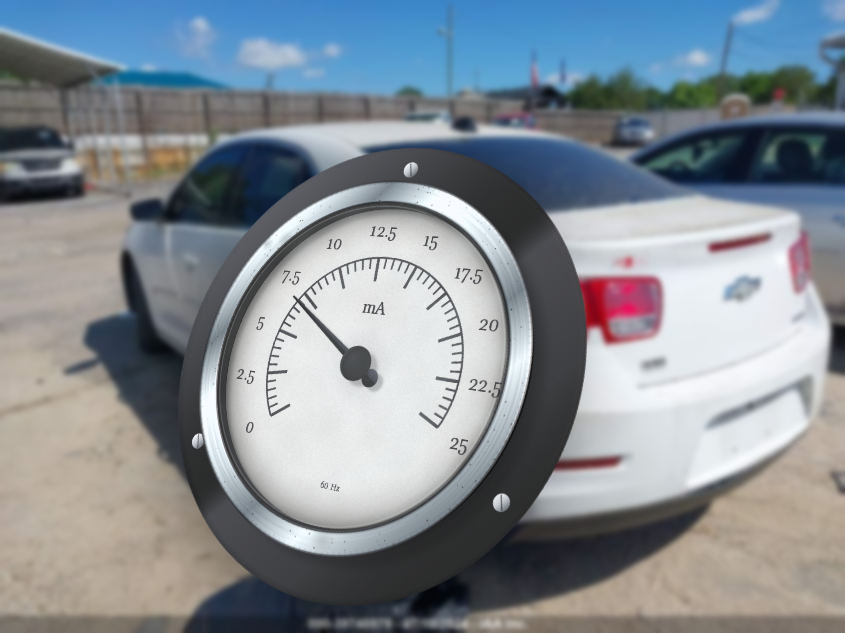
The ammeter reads 7; mA
